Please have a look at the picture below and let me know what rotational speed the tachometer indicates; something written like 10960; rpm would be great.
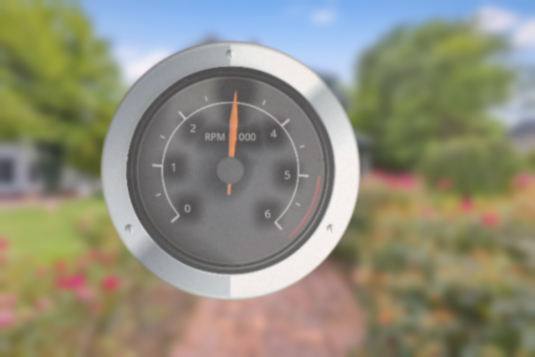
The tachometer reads 3000; rpm
